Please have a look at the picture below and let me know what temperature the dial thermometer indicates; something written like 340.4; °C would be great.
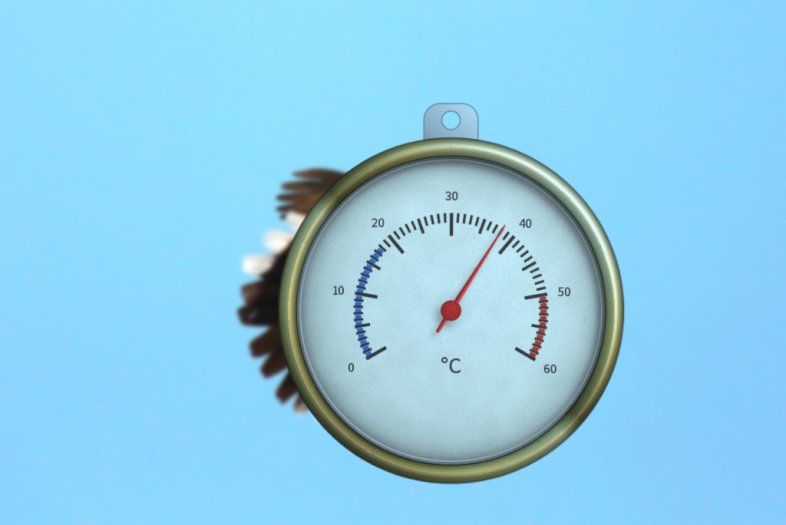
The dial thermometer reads 38; °C
